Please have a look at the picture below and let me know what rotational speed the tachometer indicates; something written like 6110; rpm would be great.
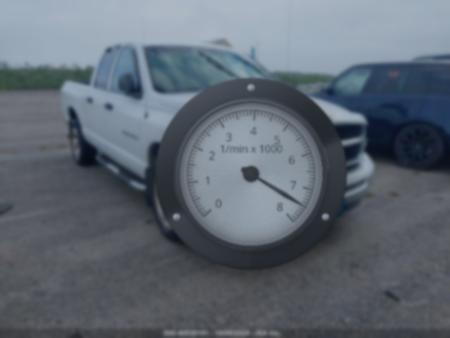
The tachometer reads 7500; rpm
